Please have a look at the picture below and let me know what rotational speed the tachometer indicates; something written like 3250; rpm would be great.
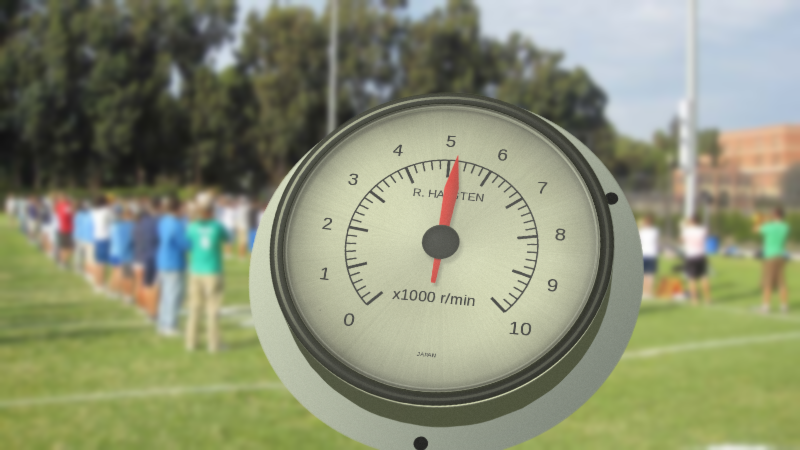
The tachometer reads 5200; rpm
